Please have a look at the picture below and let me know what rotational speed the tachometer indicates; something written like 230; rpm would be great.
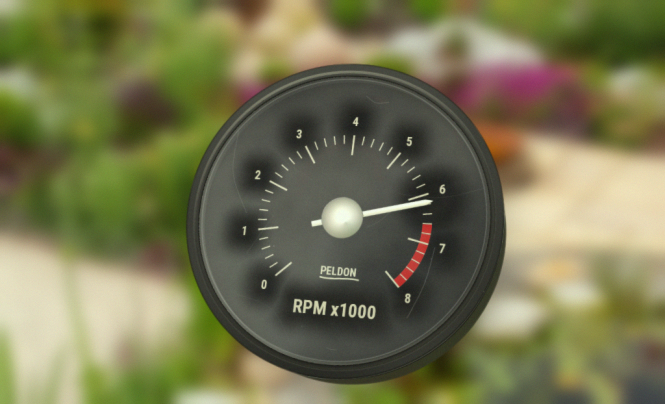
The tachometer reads 6200; rpm
